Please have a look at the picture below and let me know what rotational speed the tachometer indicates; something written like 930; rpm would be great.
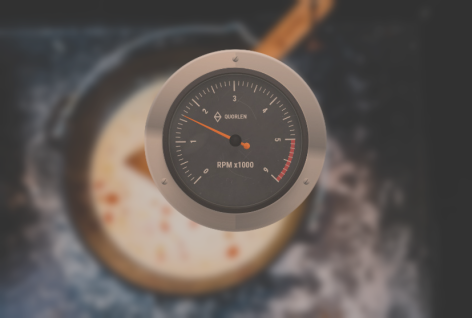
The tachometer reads 1600; rpm
